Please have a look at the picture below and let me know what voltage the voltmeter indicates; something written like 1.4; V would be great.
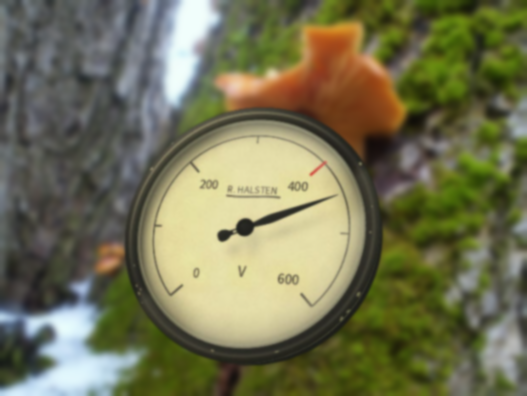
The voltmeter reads 450; V
